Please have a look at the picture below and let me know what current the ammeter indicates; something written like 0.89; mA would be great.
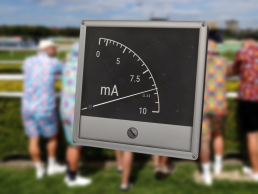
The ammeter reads 8.75; mA
